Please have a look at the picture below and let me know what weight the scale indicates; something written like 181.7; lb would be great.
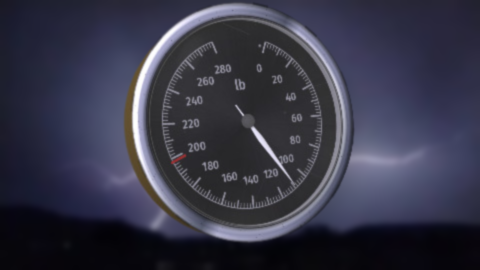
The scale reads 110; lb
